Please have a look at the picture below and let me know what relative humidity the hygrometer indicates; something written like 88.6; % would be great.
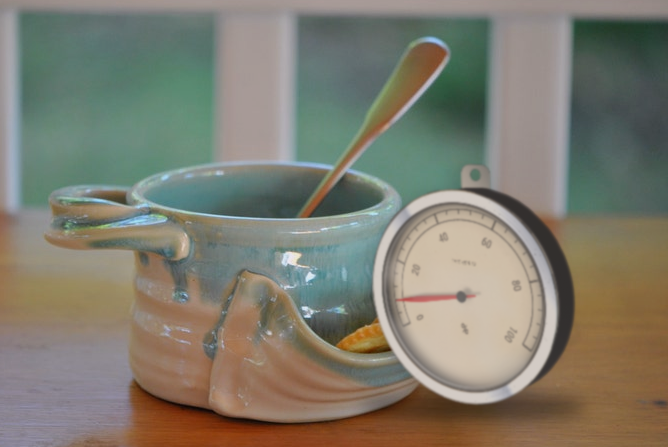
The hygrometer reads 8; %
